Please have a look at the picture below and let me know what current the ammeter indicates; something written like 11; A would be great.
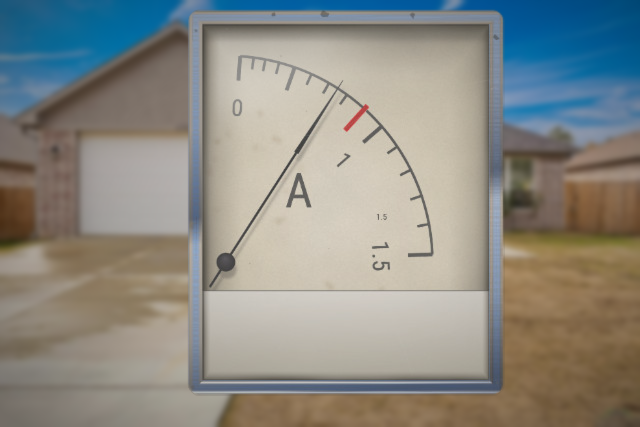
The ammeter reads 0.75; A
